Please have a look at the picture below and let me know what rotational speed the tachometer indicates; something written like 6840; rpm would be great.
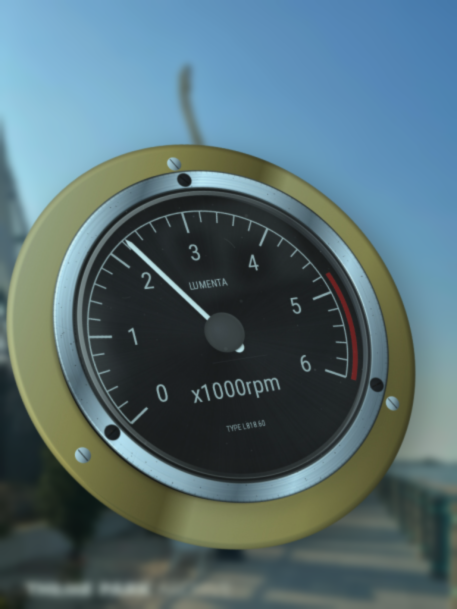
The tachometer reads 2200; rpm
